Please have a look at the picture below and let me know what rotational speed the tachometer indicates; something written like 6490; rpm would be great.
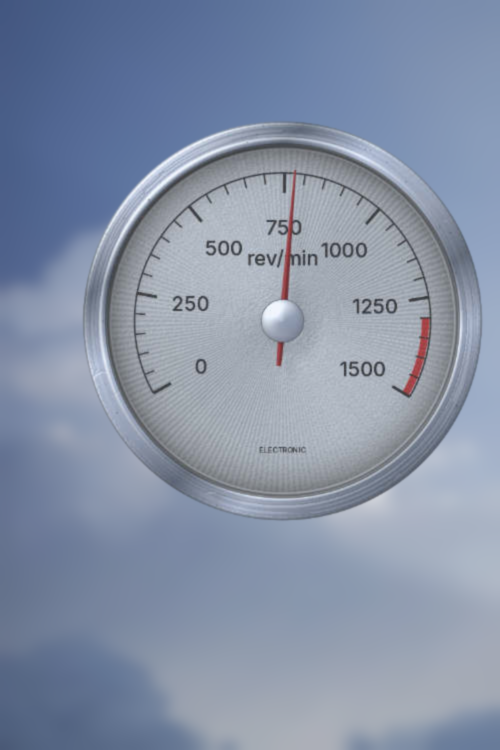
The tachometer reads 775; rpm
